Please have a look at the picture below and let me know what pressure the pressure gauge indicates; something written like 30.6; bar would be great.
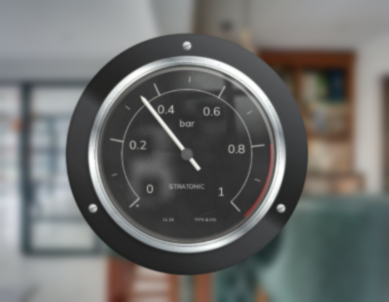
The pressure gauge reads 0.35; bar
